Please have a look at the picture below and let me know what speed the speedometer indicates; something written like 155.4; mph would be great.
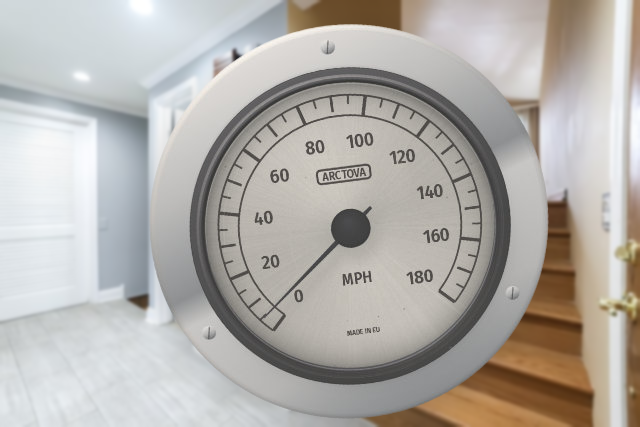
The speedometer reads 5; mph
